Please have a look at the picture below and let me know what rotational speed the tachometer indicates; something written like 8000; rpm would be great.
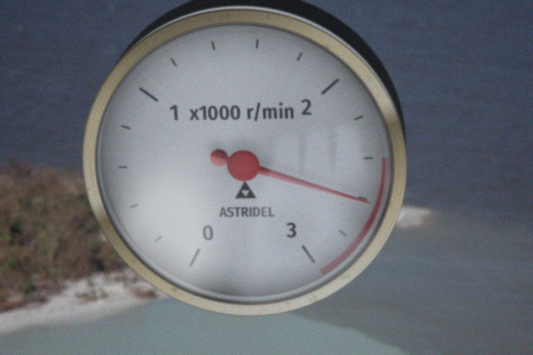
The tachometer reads 2600; rpm
